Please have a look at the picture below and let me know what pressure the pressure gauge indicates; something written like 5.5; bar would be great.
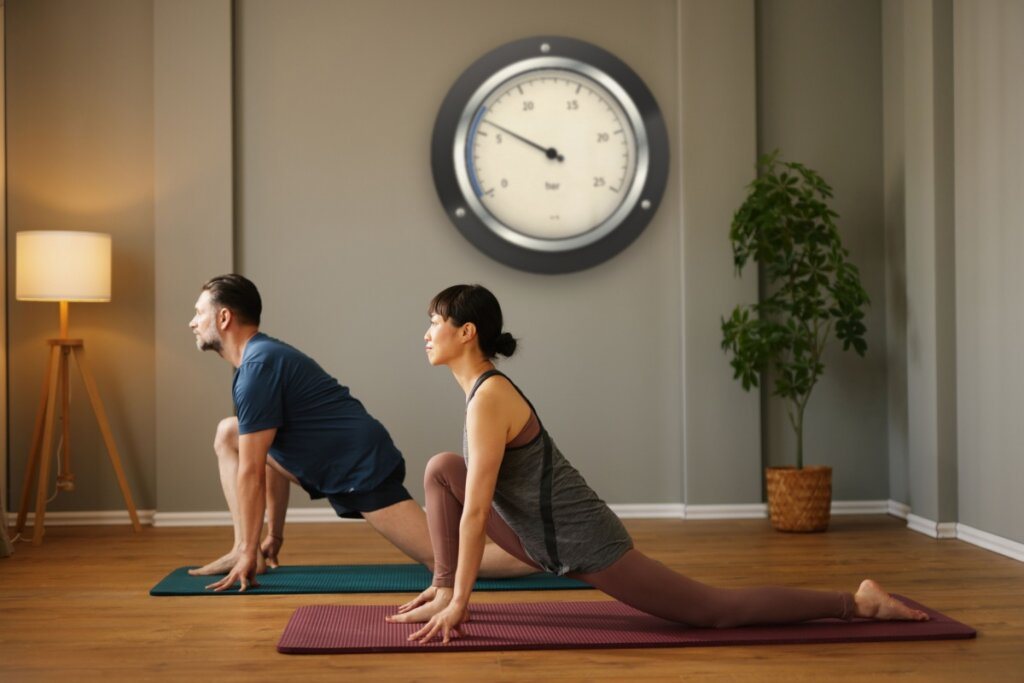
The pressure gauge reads 6; bar
